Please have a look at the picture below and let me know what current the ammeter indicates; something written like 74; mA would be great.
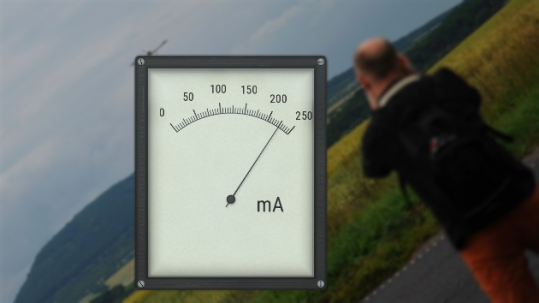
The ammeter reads 225; mA
